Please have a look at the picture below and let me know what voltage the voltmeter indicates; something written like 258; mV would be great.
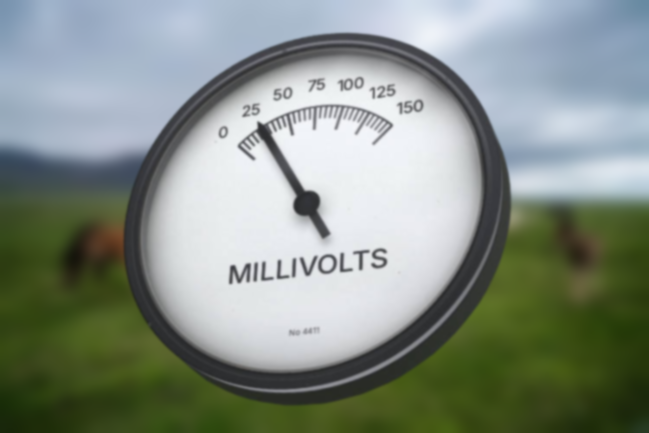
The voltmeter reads 25; mV
